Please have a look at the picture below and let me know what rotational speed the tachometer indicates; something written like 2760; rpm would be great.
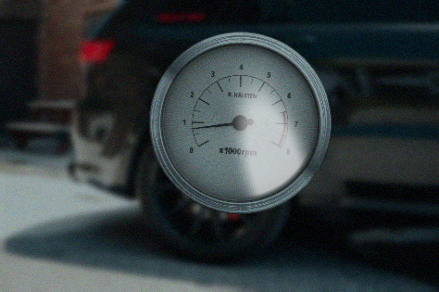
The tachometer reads 750; rpm
